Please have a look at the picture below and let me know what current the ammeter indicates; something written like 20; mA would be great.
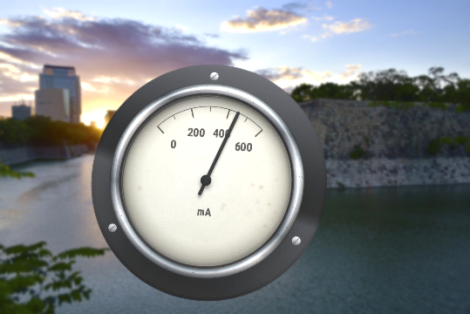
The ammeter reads 450; mA
